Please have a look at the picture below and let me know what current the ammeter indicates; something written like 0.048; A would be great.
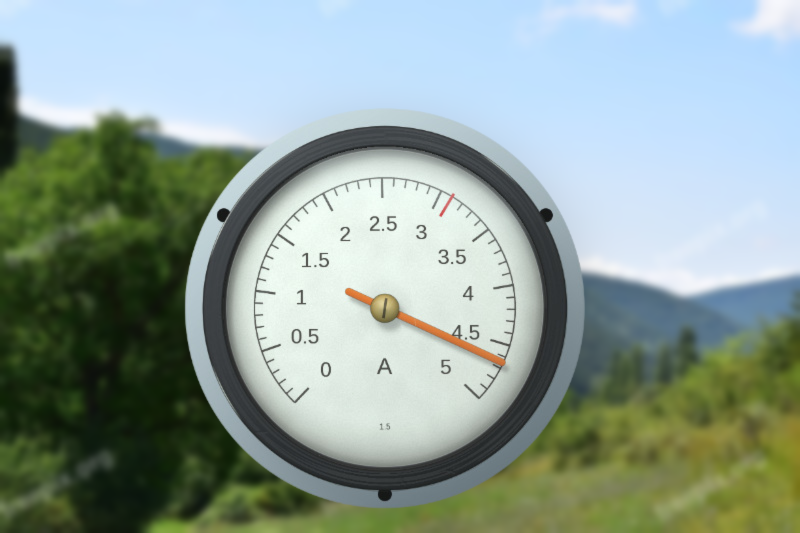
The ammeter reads 4.65; A
